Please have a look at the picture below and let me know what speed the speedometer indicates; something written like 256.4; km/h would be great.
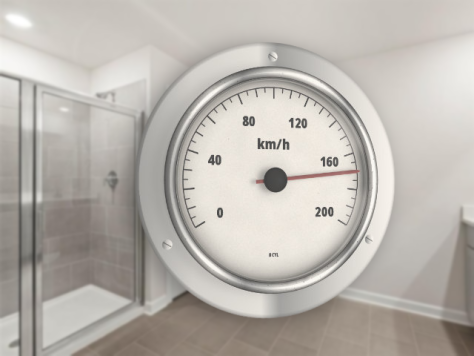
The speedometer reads 170; km/h
